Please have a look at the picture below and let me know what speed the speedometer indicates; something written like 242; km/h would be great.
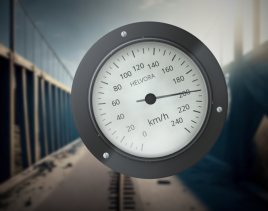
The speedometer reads 200; km/h
